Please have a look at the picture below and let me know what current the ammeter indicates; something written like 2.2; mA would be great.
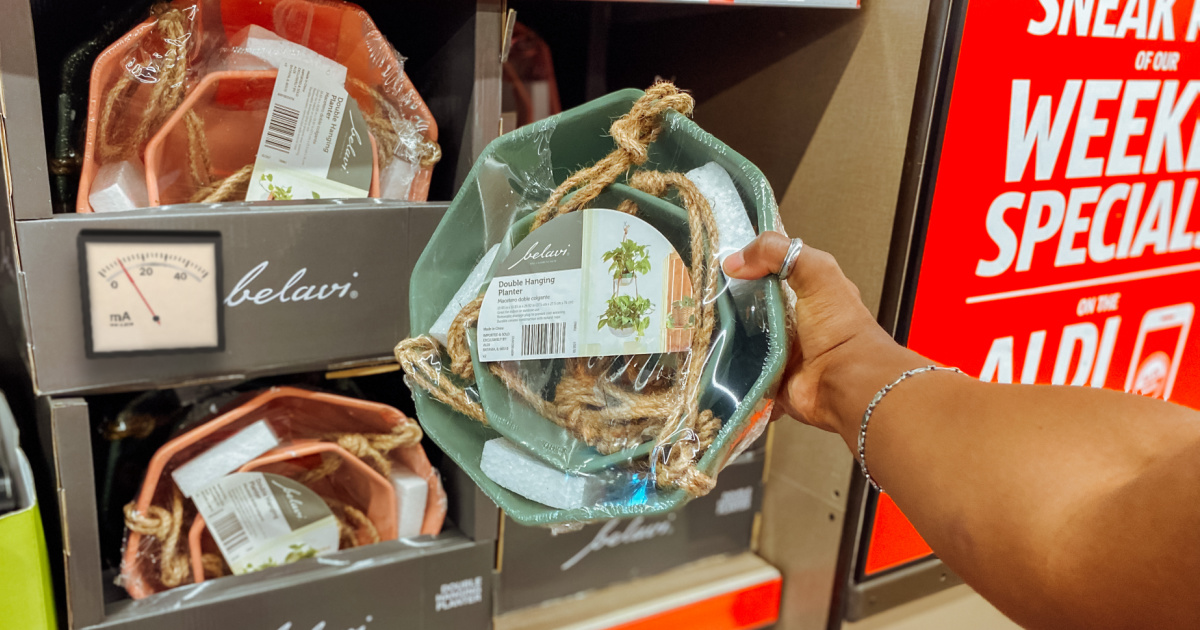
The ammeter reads 10; mA
